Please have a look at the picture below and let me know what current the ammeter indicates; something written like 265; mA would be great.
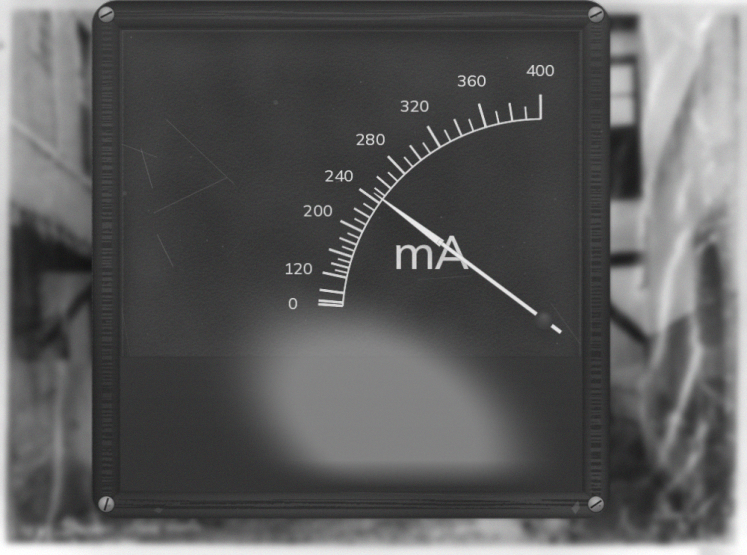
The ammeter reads 245; mA
